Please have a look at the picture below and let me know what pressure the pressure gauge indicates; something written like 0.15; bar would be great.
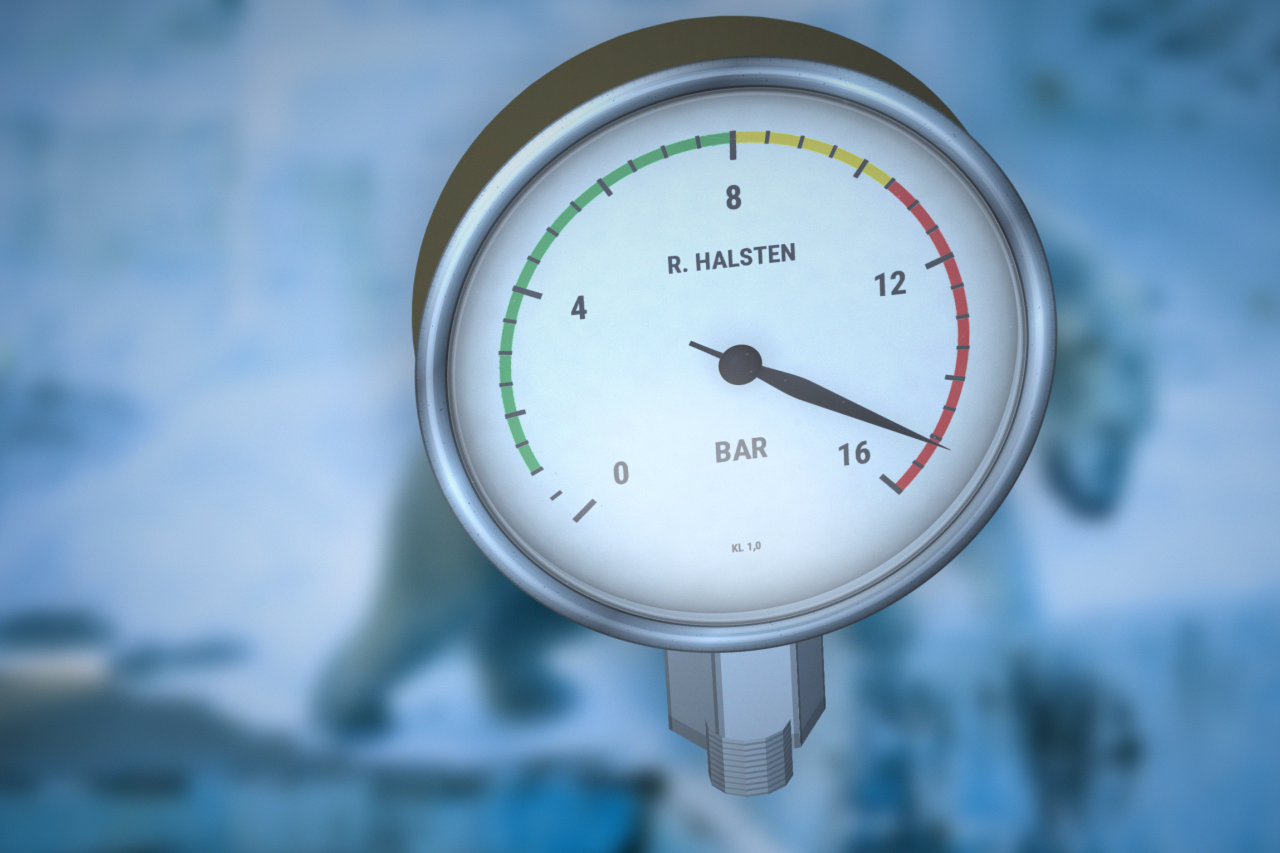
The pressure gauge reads 15; bar
